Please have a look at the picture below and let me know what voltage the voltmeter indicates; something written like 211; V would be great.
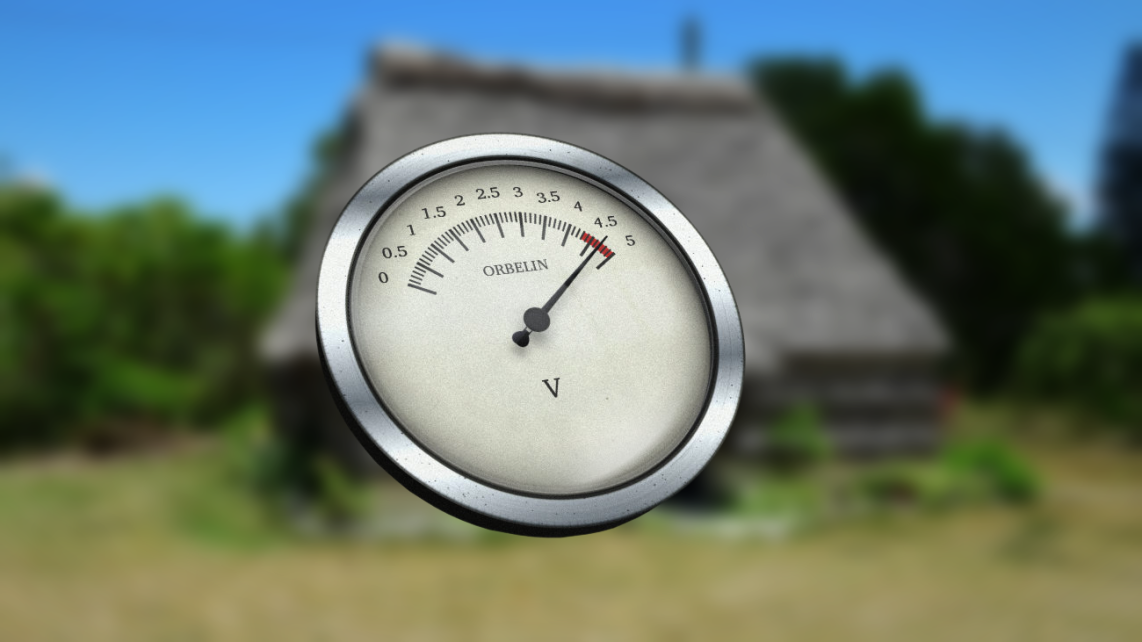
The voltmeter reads 4.7; V
